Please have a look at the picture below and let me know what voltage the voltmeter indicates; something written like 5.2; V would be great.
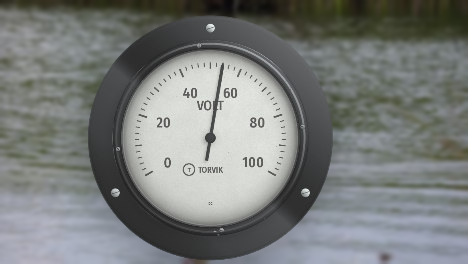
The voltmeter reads 54; V
